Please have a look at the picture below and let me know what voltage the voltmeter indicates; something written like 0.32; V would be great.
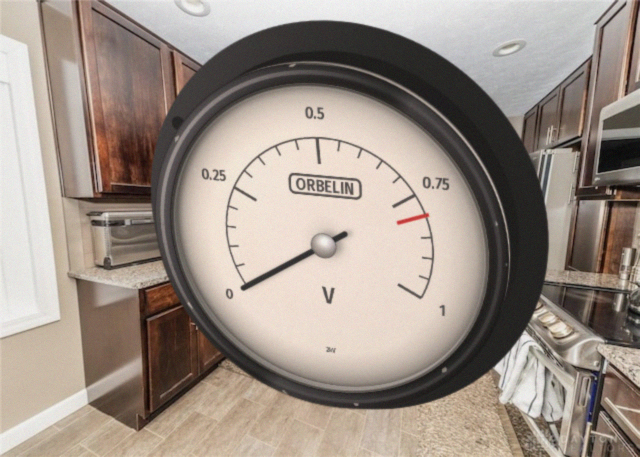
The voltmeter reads 0; V
